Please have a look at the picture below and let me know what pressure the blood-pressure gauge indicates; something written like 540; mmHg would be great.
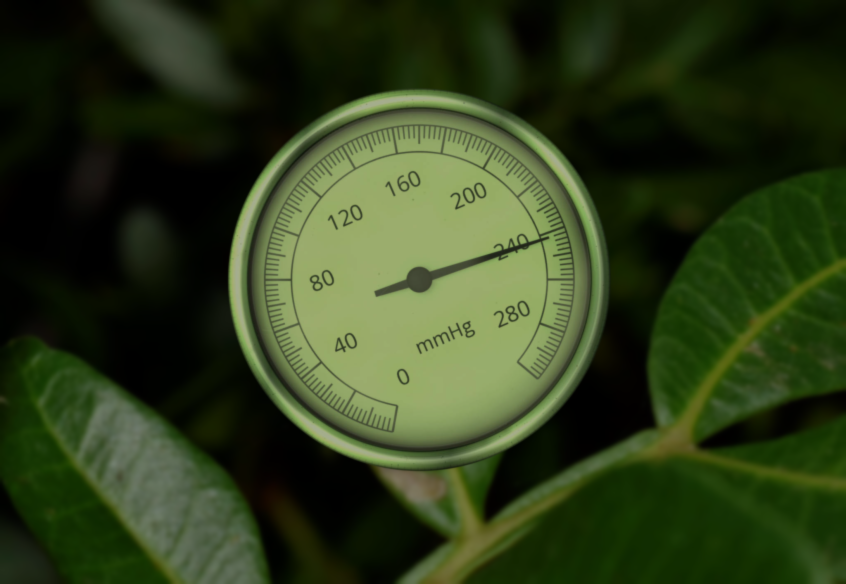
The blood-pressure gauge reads 242; mmHg
